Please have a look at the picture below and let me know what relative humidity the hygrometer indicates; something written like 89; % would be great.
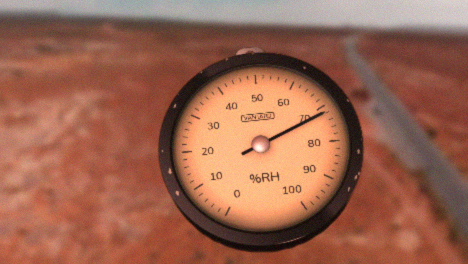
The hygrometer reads 72; %
